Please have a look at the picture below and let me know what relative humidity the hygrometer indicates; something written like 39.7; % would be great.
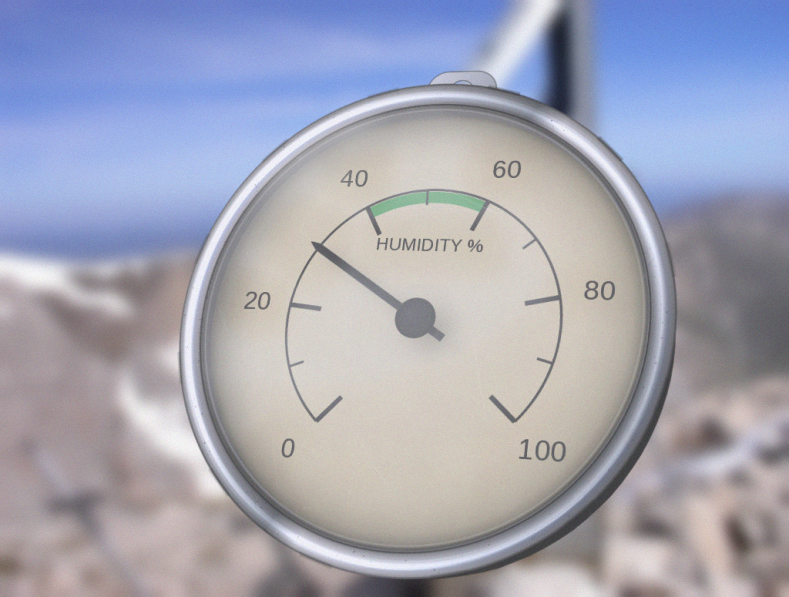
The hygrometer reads 30; %
